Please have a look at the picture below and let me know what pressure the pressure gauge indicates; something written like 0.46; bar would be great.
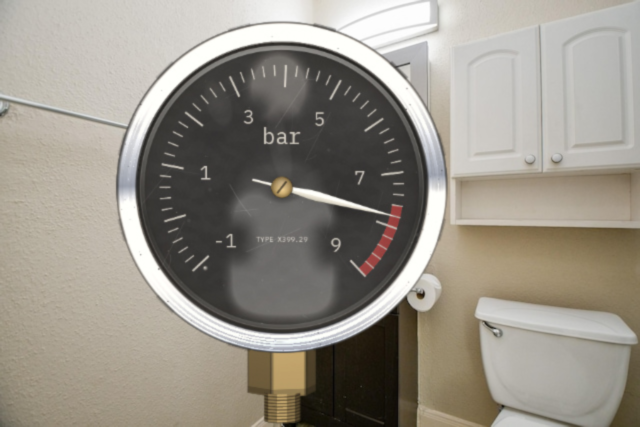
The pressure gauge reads 7.8; bar
